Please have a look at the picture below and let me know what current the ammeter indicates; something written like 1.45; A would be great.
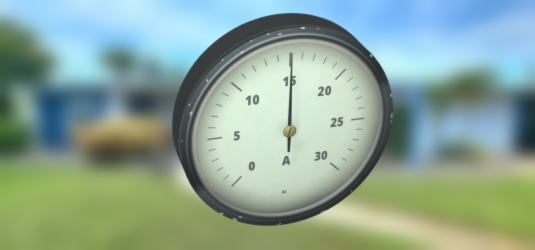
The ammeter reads 15; A
